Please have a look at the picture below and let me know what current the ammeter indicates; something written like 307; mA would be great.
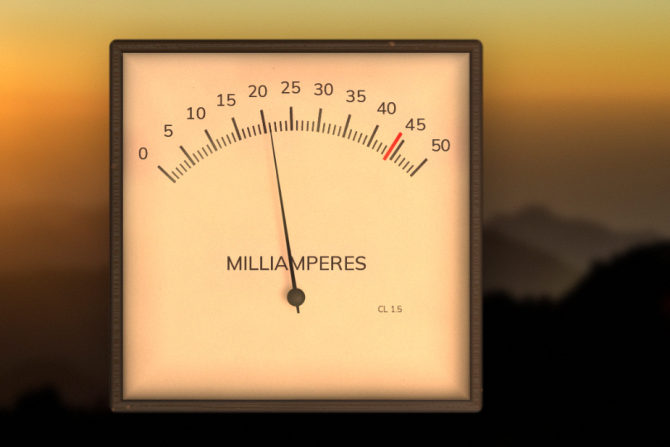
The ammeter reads 21; mA
